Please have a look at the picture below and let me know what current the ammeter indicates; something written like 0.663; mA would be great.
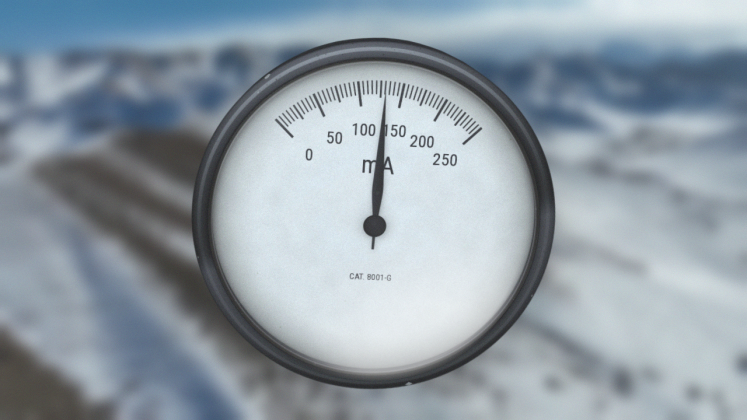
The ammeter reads 130; mA
